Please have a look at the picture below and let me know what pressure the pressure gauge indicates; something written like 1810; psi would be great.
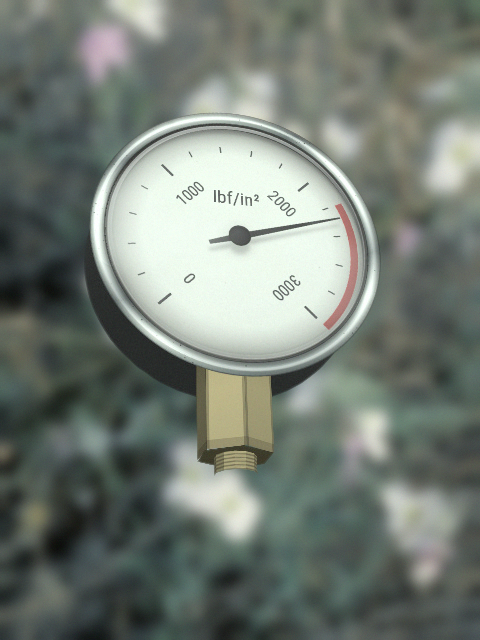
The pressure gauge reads 2300; psi
